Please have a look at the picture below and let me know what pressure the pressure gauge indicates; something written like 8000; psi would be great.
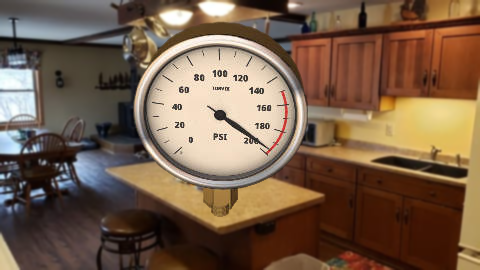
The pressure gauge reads 195; psi
